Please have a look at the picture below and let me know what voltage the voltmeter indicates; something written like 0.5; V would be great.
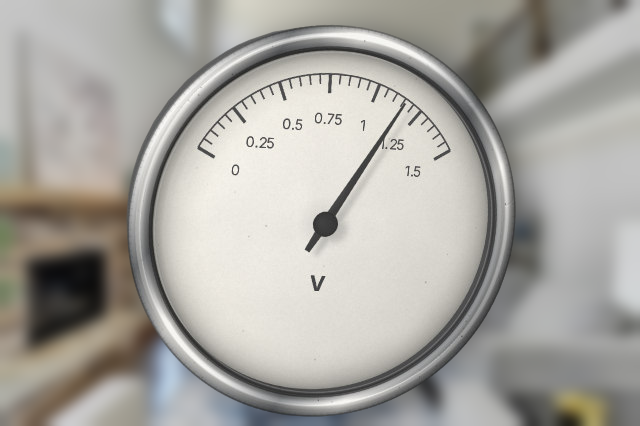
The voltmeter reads 1.15; V
